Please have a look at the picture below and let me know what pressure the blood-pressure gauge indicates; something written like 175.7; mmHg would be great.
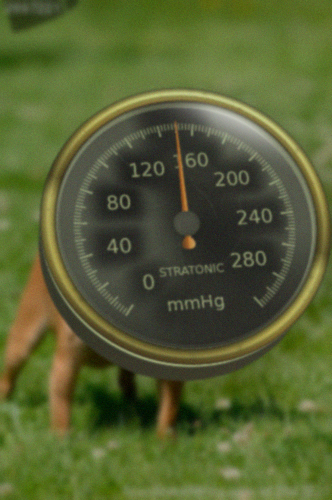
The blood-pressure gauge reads 150; mmHg
